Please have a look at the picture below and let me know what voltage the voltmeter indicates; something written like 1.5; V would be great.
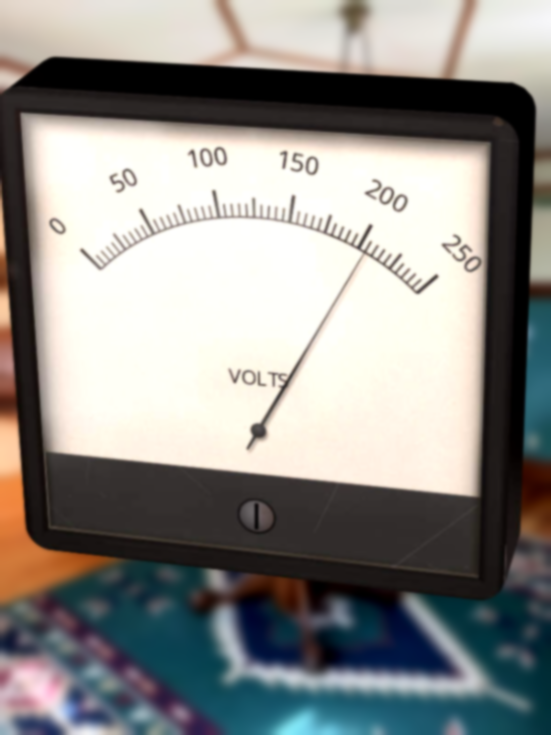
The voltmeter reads 205; V
